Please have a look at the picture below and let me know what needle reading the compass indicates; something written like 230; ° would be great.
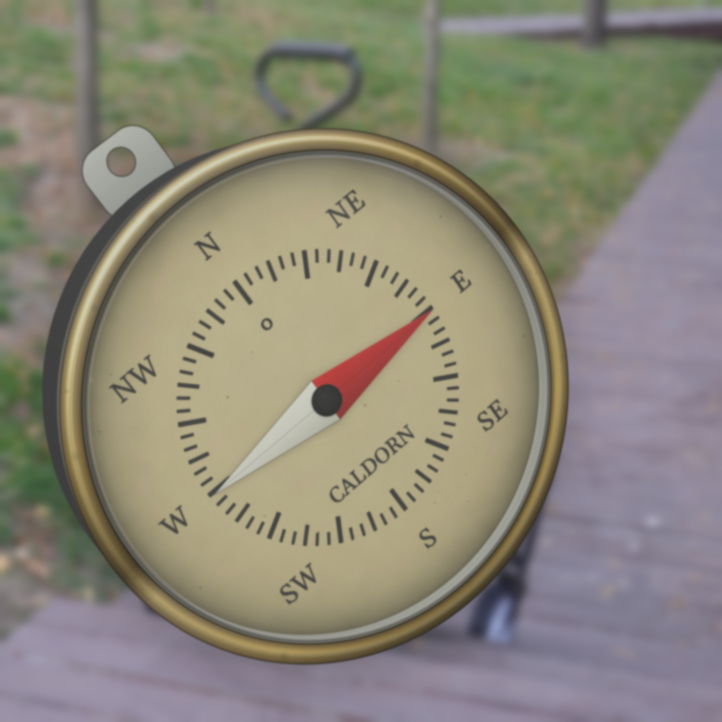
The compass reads 90; °
